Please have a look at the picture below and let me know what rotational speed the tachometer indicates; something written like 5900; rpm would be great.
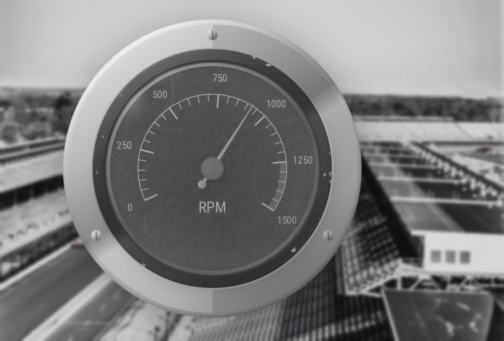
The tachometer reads 925; rpm
